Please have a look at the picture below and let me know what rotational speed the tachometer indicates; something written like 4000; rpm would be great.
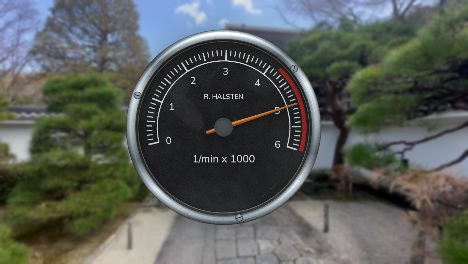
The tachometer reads 5000; rpm
